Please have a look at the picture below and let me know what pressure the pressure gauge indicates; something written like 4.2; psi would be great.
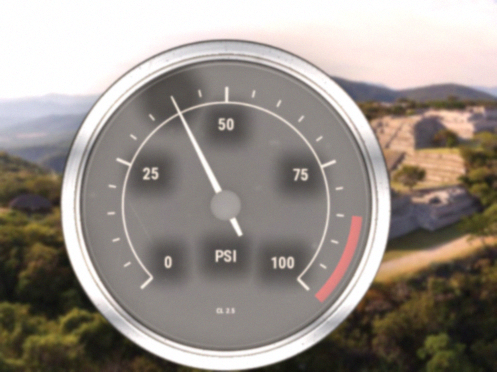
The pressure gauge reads 40; psi
